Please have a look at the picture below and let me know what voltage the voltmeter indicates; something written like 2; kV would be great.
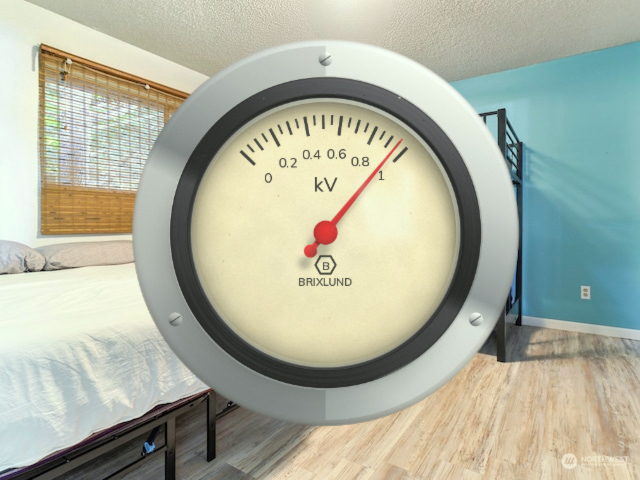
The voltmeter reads 0.95; kV
